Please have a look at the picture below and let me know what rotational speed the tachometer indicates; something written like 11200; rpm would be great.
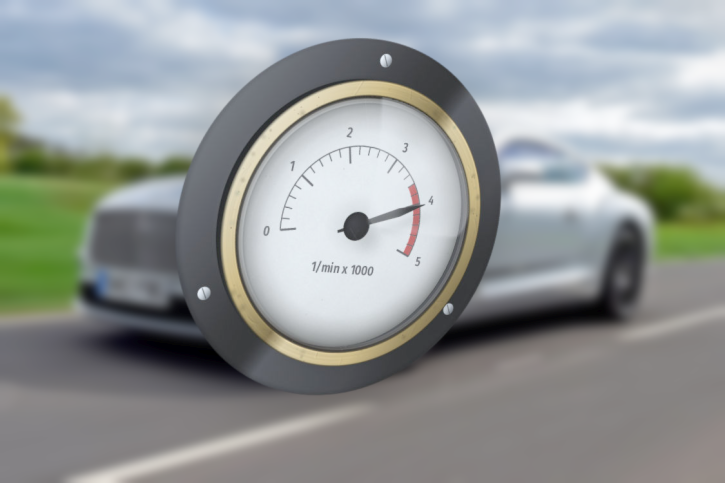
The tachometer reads 4000; rpm
